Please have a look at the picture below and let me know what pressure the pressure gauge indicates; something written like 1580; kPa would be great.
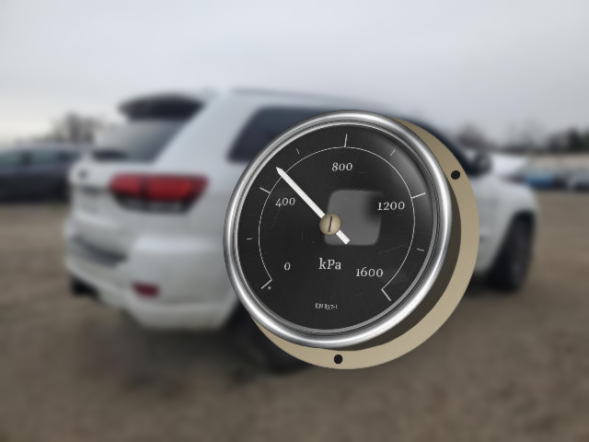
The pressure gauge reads 500; kPa
